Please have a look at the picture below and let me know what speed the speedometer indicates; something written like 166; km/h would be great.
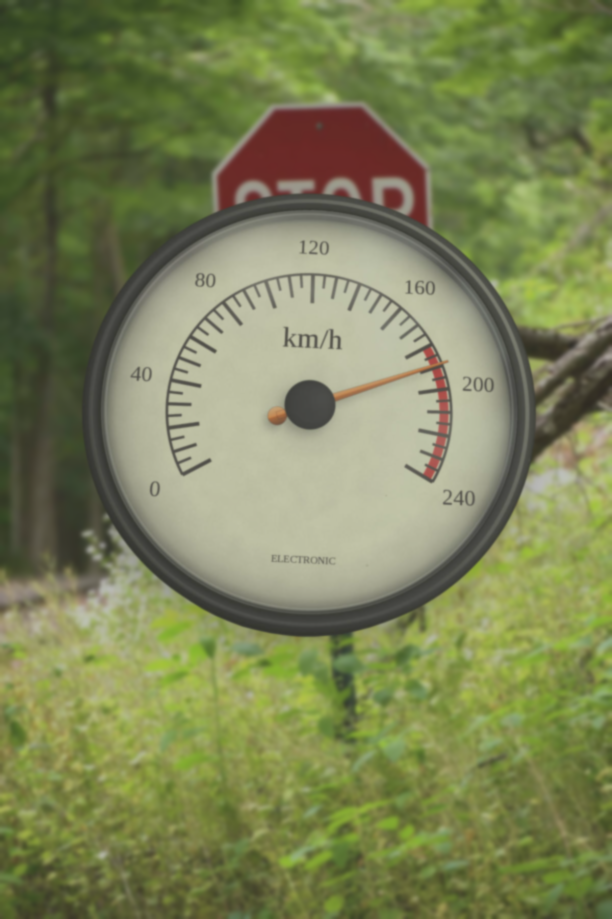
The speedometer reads 190; km/h
